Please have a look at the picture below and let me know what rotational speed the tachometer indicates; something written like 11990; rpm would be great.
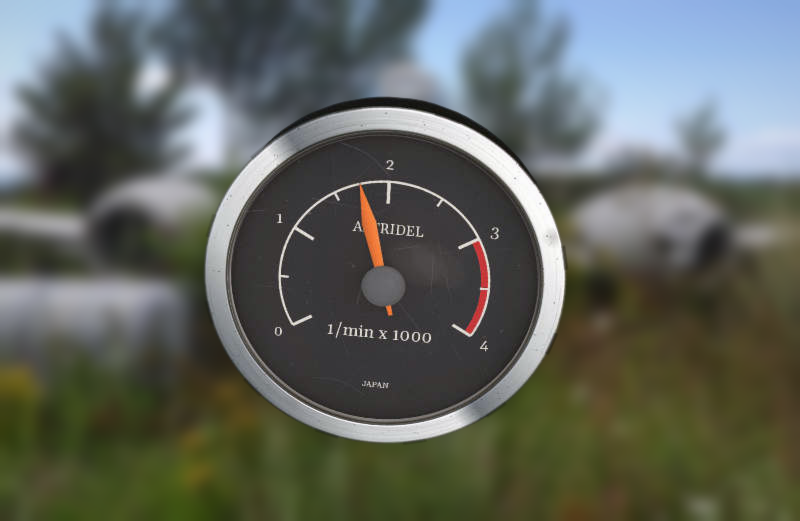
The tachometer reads 1750; rpm
